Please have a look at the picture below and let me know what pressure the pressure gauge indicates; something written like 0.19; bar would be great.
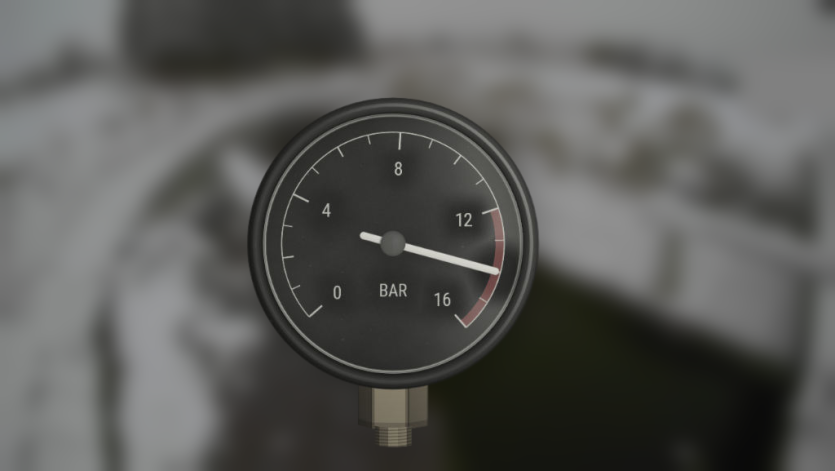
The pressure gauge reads 14; bar
